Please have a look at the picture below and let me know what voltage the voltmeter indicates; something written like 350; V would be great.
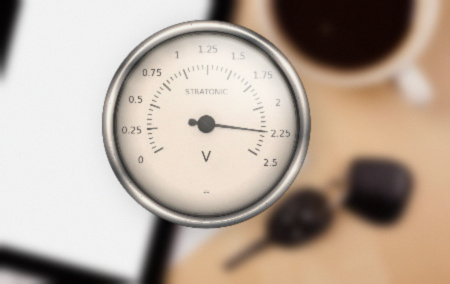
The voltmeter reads 2.25; V
